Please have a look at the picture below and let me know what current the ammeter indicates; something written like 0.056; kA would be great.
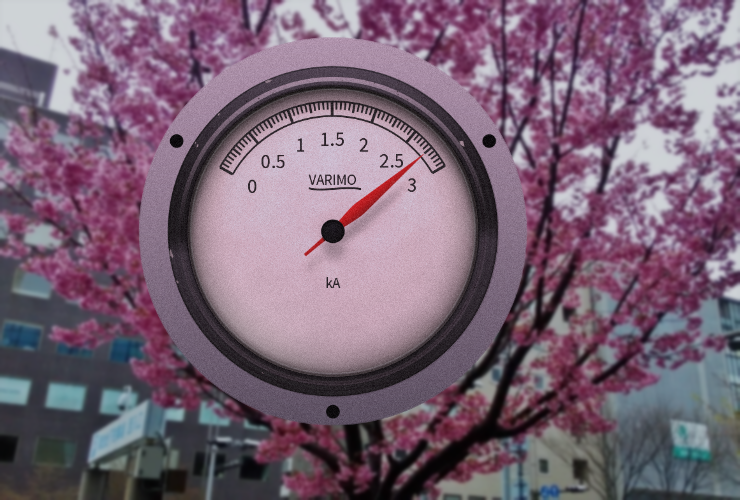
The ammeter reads 2.75; kA
